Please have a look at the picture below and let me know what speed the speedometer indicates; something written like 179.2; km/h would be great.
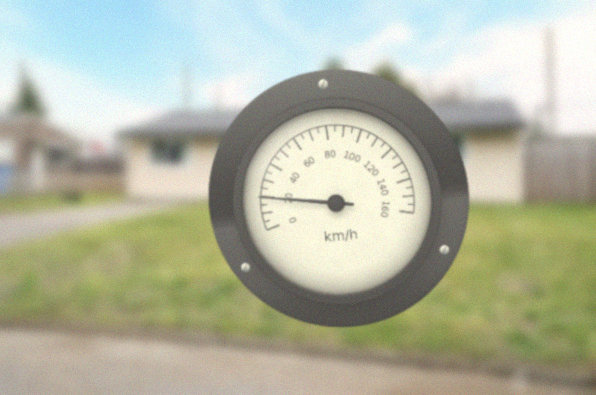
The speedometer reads 20; km/h
